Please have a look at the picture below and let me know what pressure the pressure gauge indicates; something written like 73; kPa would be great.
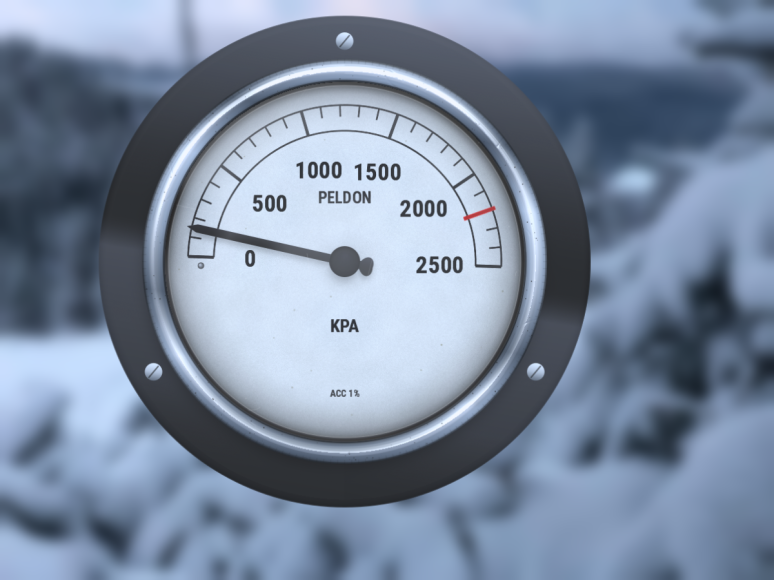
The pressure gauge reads 150; kPa
